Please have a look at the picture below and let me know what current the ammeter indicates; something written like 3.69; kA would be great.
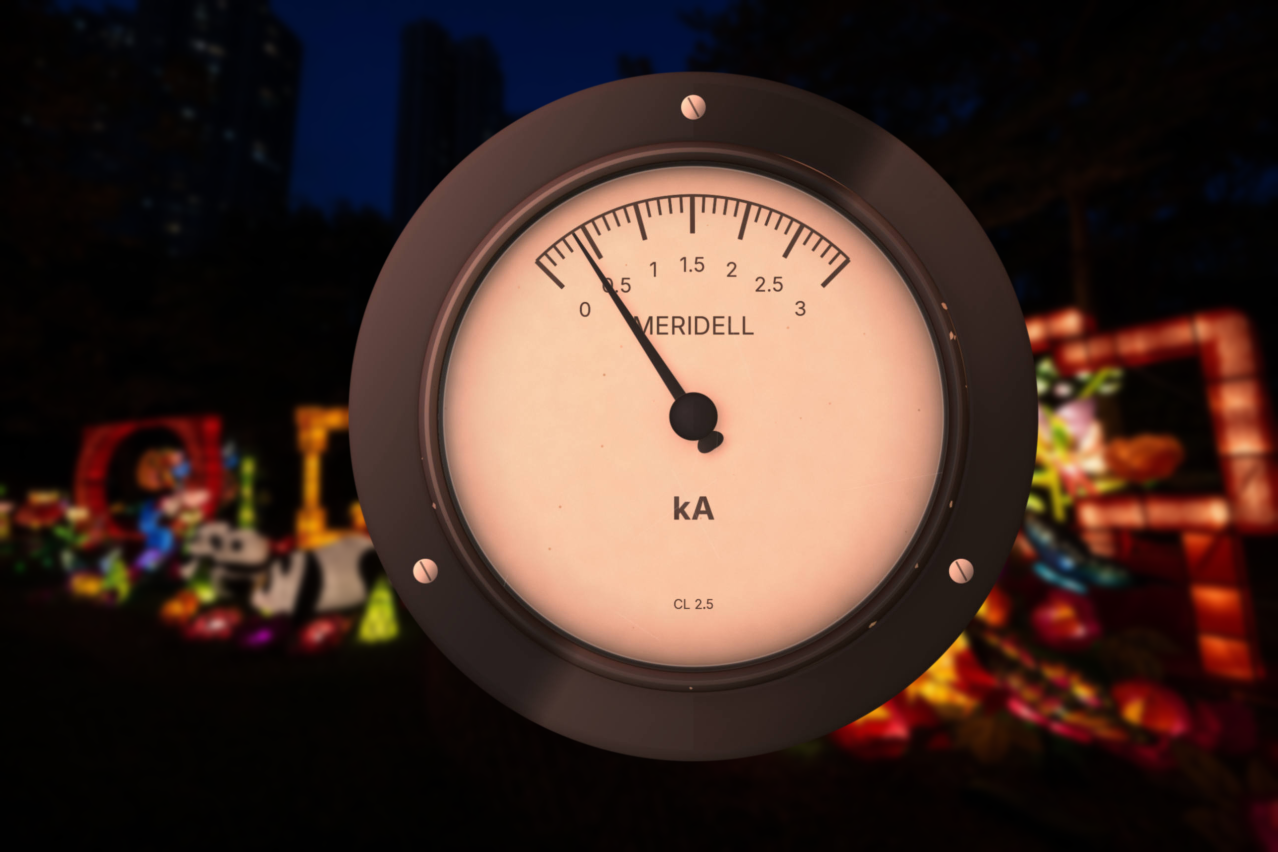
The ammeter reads 0.4; kA
